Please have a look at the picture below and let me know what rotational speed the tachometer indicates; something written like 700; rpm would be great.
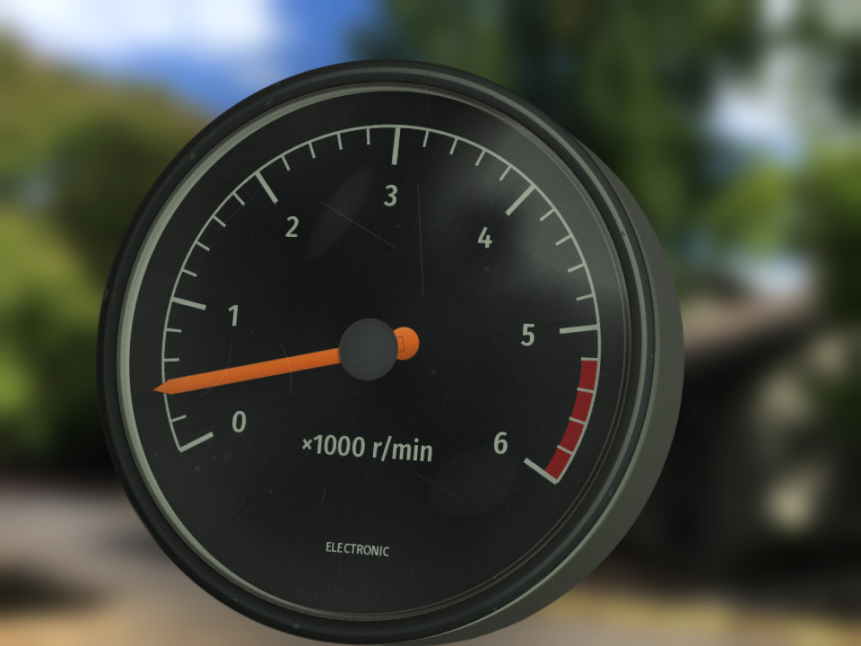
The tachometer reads 400; rpm
